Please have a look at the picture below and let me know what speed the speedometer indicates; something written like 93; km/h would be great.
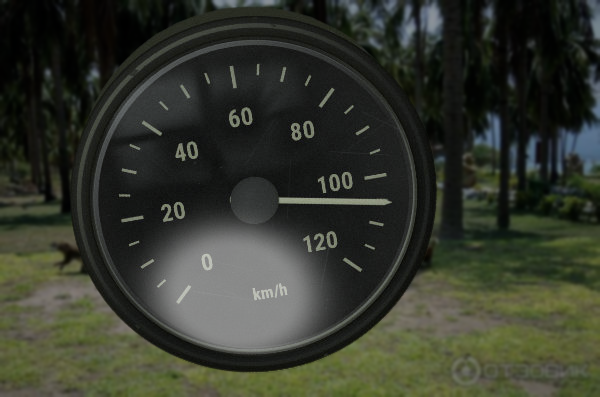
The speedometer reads 105; km/h
